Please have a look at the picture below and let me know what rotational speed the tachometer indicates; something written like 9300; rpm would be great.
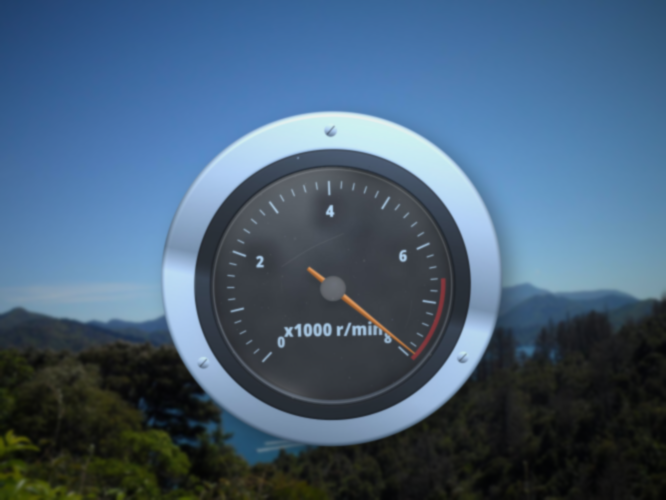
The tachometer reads 7900; rpm
